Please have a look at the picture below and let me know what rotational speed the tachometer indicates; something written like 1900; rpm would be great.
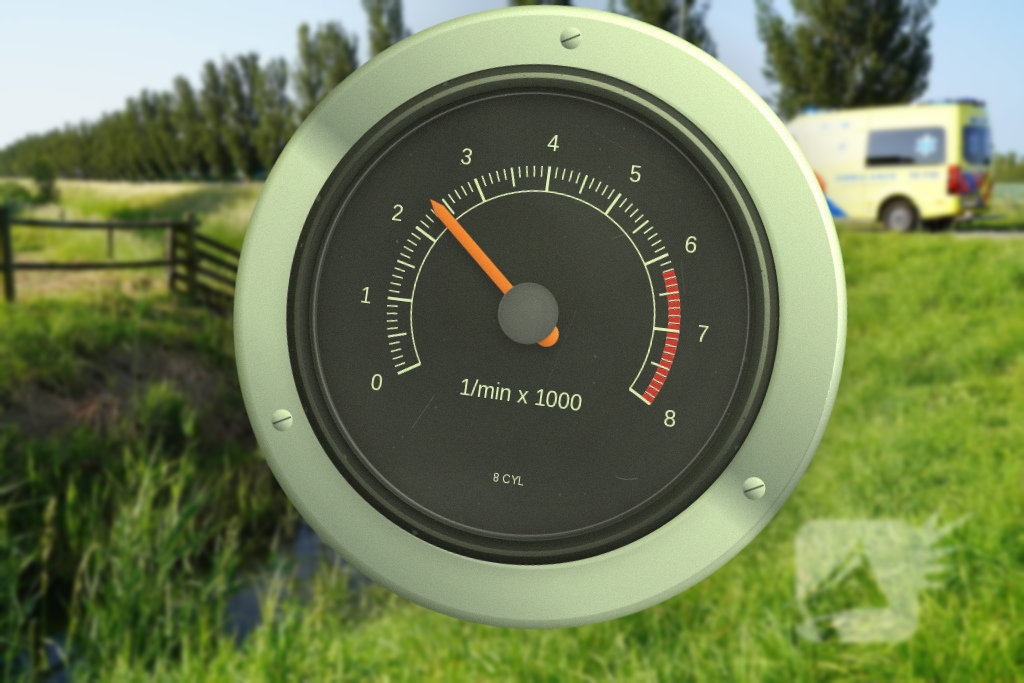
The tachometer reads 2400; rpm
